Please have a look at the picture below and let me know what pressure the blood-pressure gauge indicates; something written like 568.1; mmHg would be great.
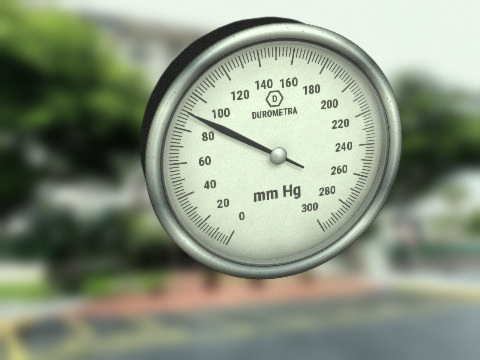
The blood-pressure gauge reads 90; mmHg
